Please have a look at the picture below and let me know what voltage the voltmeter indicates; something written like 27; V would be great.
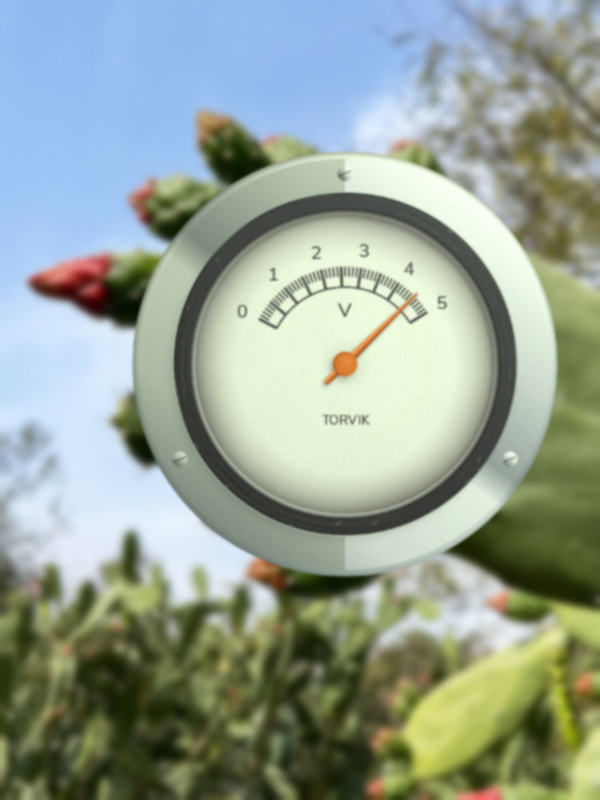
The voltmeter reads 4.5; V
